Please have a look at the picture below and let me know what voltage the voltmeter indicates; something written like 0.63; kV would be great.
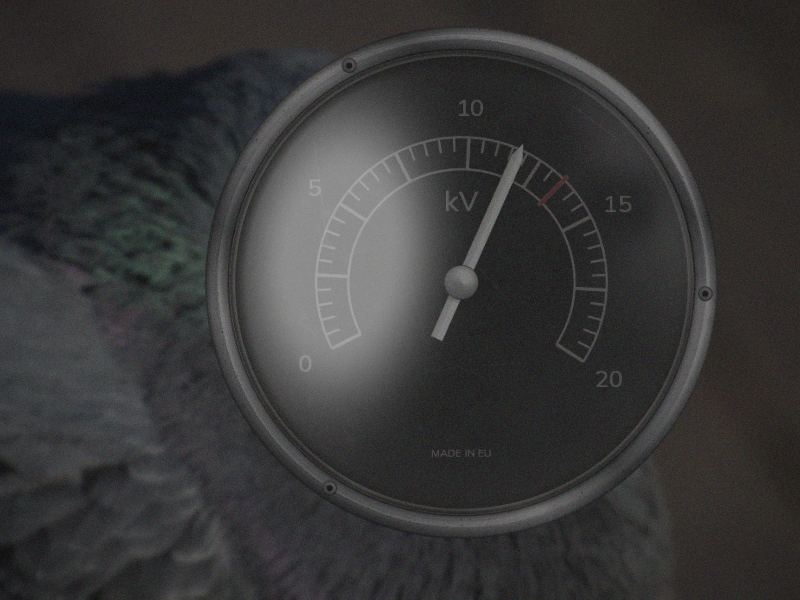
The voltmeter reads 11.75; kV
